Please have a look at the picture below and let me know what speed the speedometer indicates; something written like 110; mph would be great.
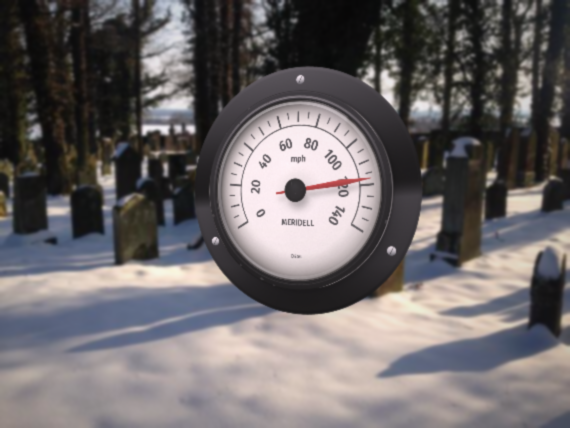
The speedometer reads 117.5; mph
